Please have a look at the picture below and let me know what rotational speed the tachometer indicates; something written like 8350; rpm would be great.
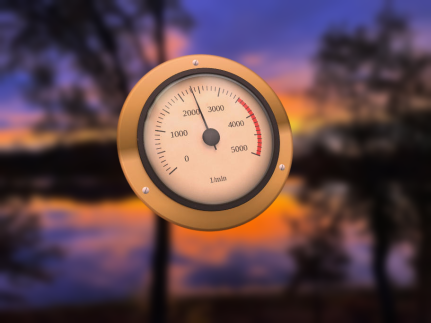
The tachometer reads 2300; rpm
